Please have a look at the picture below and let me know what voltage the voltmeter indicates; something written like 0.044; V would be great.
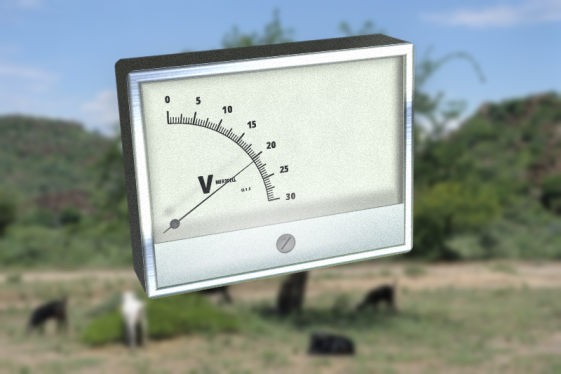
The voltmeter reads 20; V
